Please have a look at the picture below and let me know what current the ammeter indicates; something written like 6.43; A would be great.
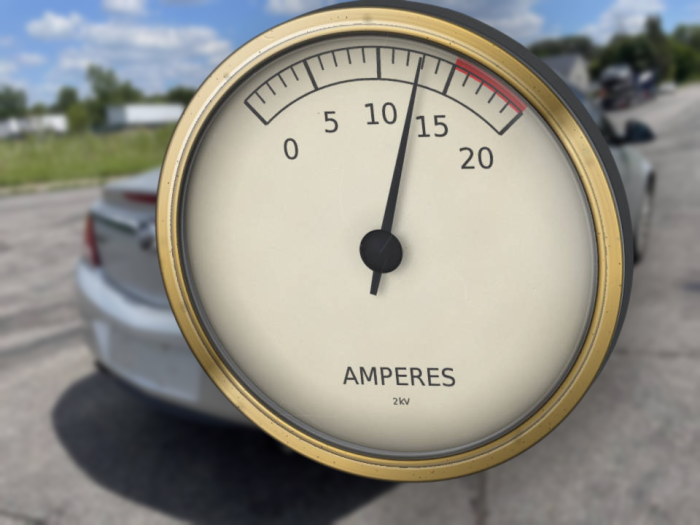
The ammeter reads 13; A
